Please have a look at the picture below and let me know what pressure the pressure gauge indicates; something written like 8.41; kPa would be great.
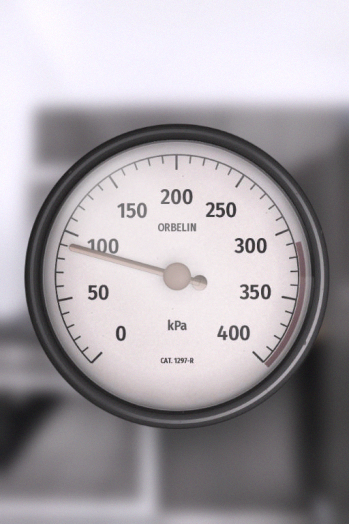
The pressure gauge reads 90; kPa
